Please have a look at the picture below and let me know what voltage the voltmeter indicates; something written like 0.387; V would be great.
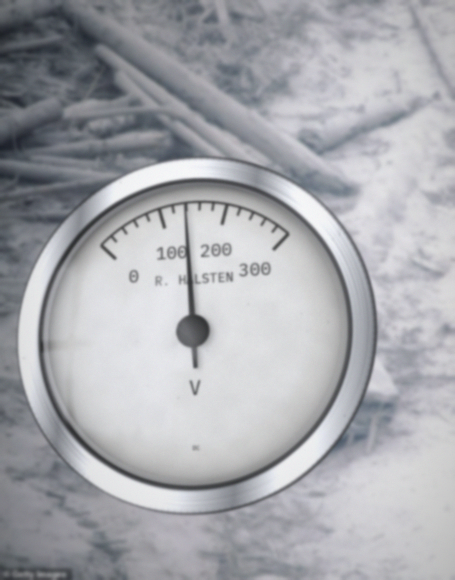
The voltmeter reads 140; V
